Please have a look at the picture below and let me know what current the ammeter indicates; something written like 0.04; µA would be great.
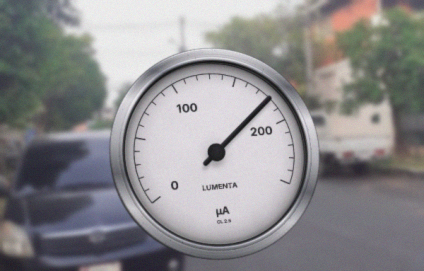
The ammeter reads 180; µA
